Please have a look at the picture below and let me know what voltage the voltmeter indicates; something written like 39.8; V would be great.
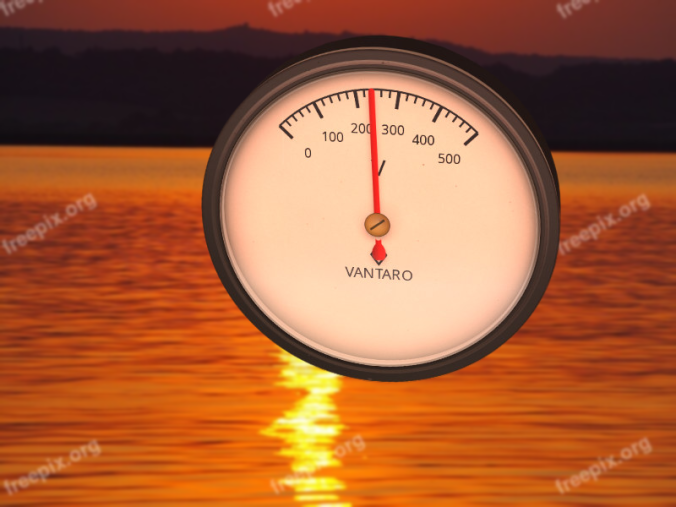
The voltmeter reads 240; V
